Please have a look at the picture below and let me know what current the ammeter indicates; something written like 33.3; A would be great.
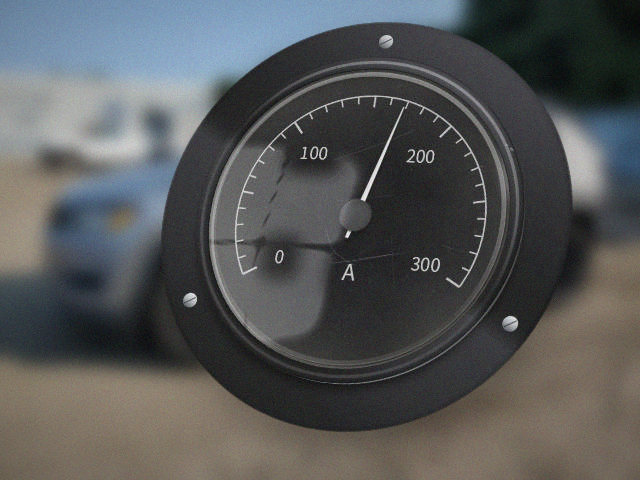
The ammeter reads 170; A
